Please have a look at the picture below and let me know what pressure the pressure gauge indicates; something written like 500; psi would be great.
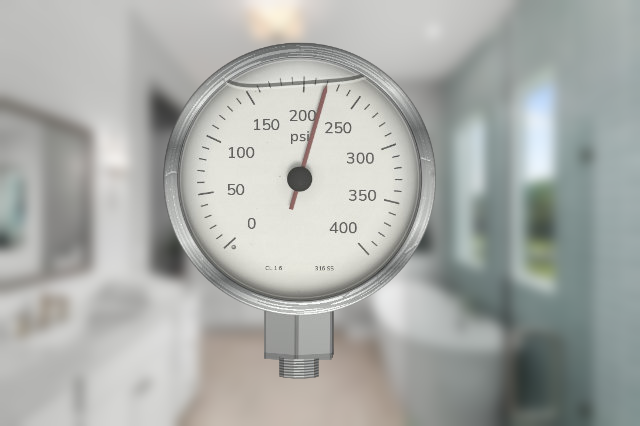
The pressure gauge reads 220; psi
